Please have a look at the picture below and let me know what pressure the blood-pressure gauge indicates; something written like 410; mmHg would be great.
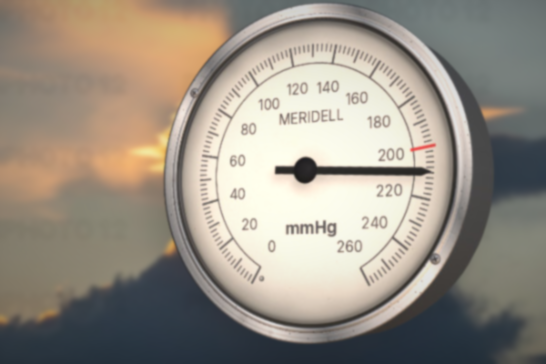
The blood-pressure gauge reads 210; mmHg
